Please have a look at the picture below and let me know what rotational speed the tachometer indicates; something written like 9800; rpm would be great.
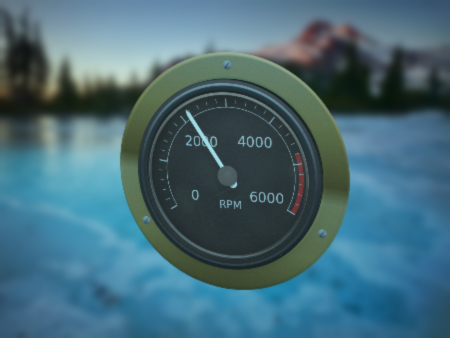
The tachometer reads 2200; rpm
